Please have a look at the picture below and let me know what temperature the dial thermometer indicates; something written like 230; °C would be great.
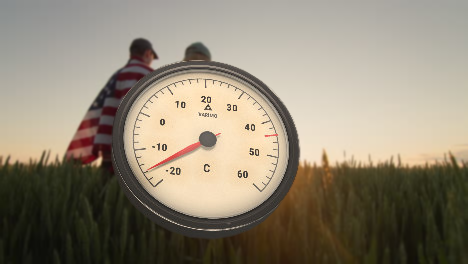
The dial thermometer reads -16; °C
